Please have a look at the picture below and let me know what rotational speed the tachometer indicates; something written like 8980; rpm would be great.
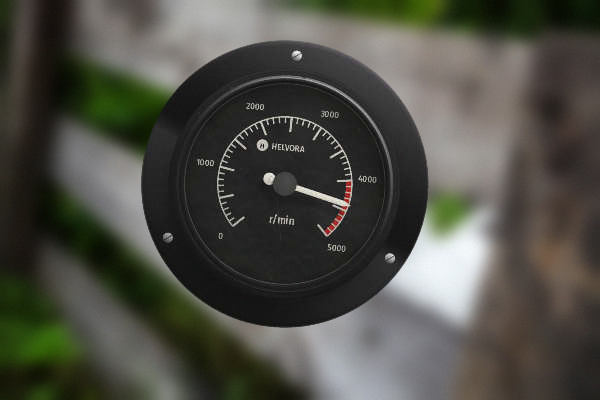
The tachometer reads 4400; rpm
